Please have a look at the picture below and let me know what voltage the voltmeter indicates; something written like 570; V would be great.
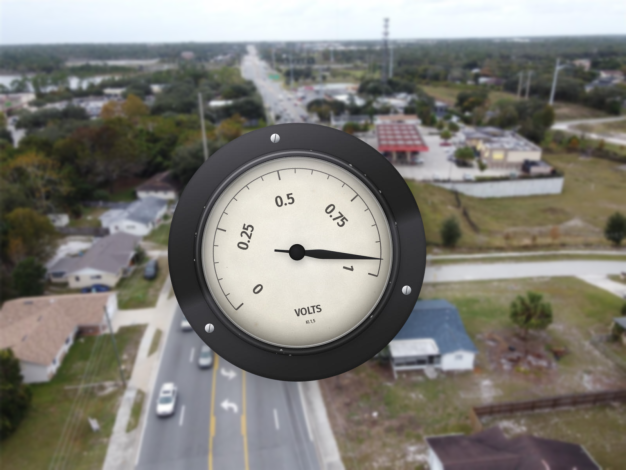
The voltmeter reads 0.95; V
